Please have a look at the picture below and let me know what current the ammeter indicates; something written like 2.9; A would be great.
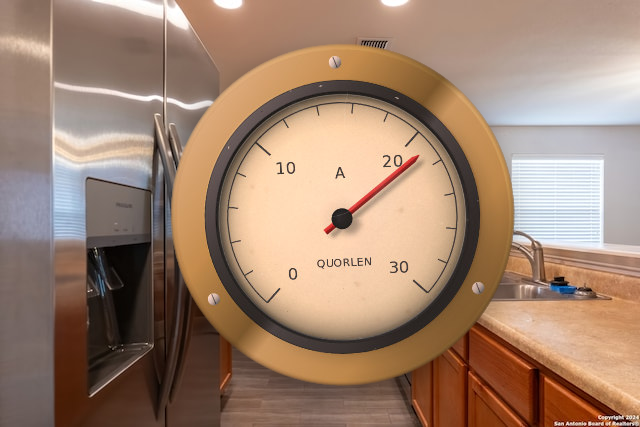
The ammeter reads 21; A
